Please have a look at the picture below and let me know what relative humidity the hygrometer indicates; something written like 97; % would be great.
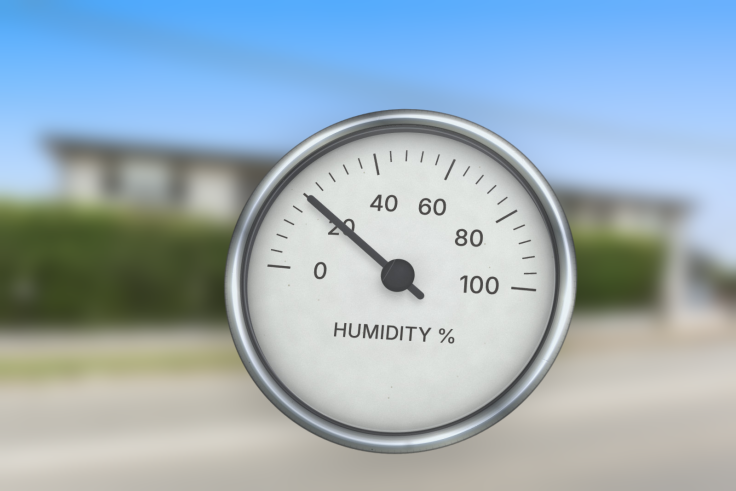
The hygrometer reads 20; %
